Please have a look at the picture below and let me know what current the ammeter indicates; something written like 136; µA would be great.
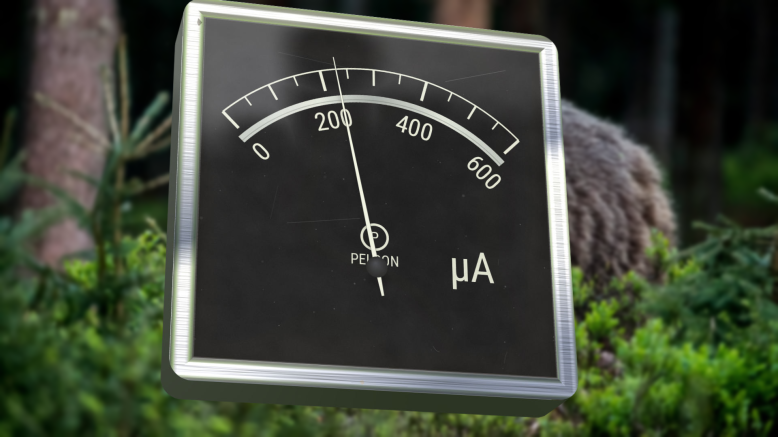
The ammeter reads 225; µA
